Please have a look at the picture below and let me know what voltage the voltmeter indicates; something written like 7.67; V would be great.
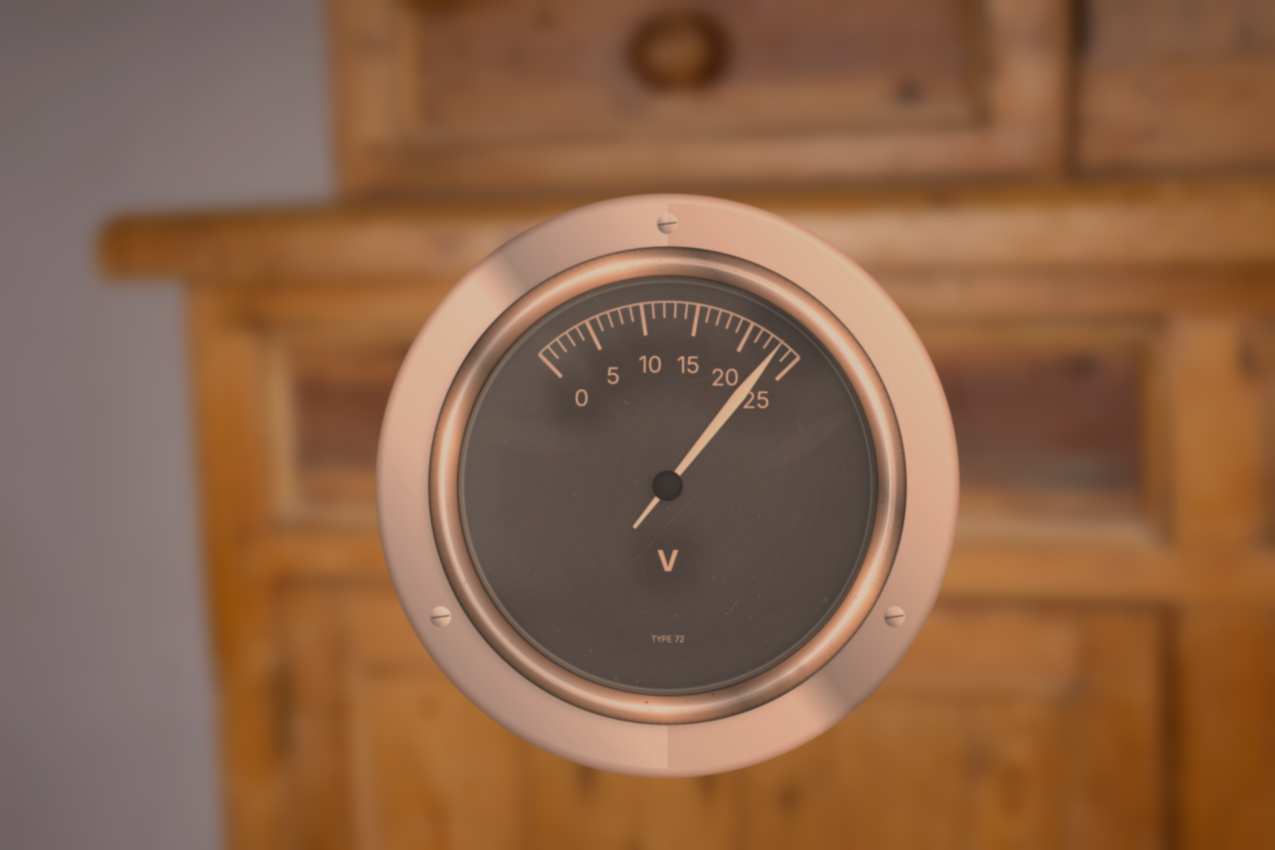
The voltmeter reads 23; V
